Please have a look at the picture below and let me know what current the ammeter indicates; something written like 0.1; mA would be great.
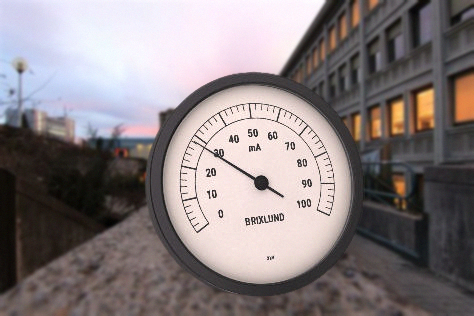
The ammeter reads 28; mA
